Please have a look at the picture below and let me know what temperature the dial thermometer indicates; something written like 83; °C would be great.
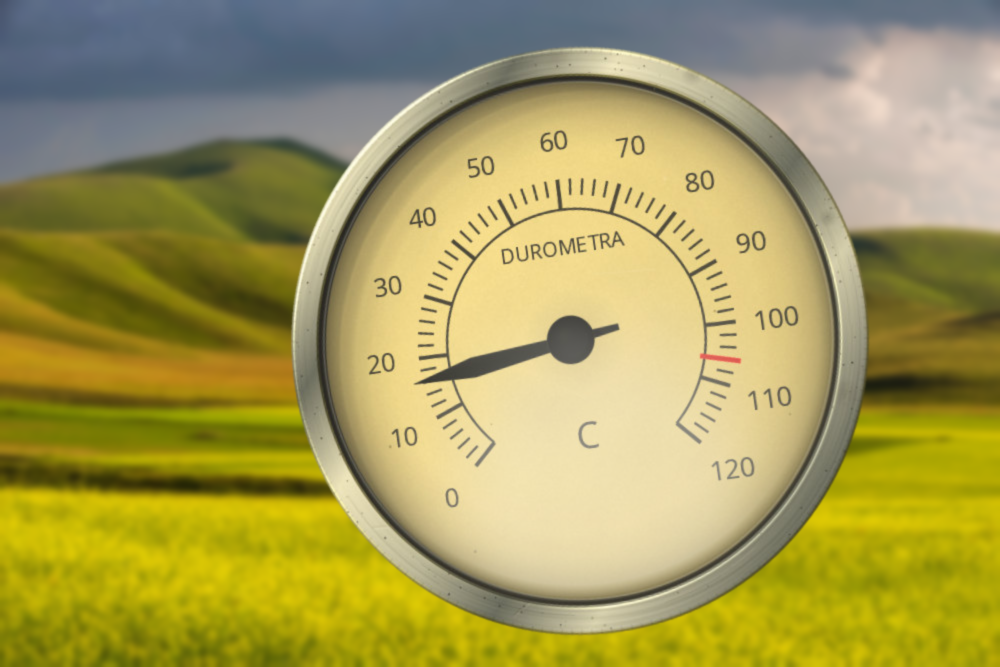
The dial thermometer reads 16; °C
